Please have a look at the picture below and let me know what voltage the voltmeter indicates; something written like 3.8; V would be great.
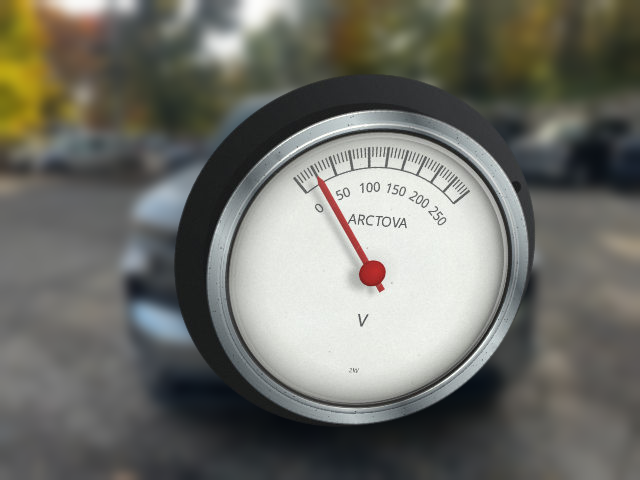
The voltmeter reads 25; V
